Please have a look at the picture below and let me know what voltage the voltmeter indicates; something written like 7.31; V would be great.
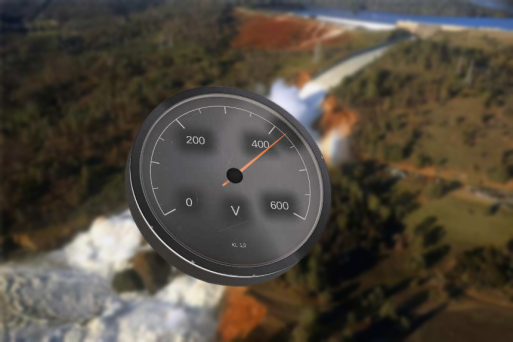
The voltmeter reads 425; V
